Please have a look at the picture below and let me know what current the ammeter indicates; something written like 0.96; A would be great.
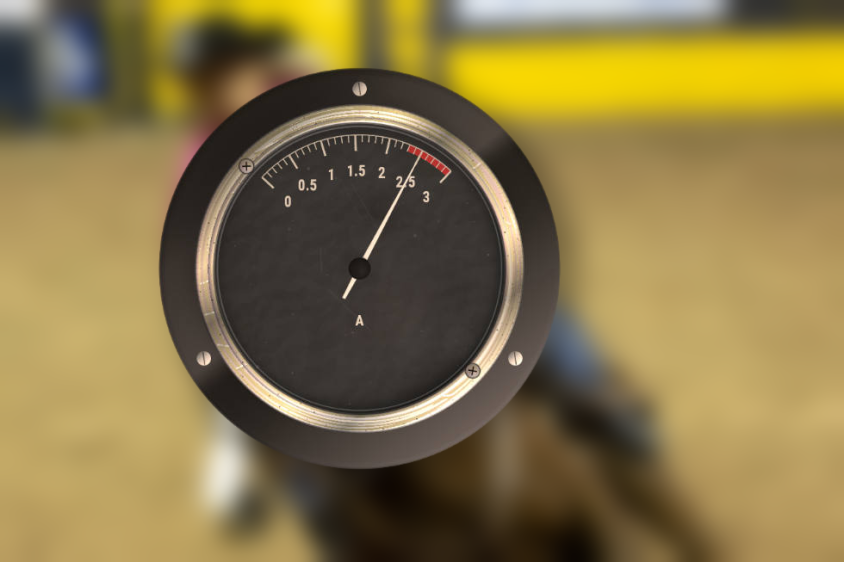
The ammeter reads 2.5; A
